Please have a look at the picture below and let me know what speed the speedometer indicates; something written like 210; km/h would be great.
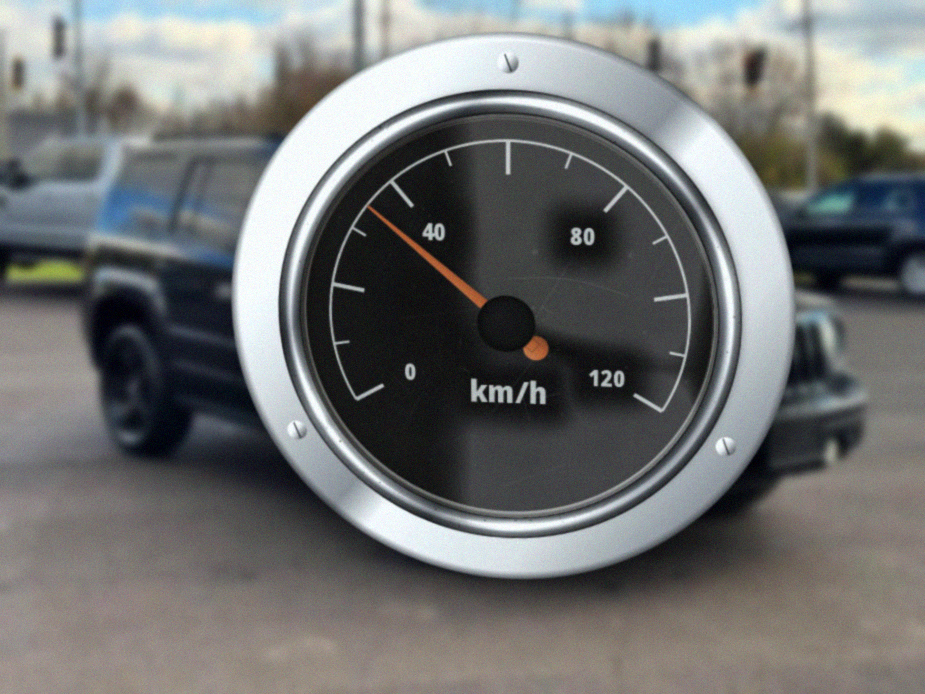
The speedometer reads 35; km/h
